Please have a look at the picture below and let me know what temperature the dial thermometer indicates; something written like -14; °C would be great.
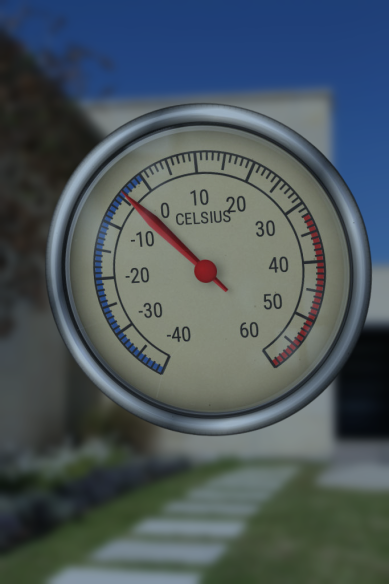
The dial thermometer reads -4; °C
